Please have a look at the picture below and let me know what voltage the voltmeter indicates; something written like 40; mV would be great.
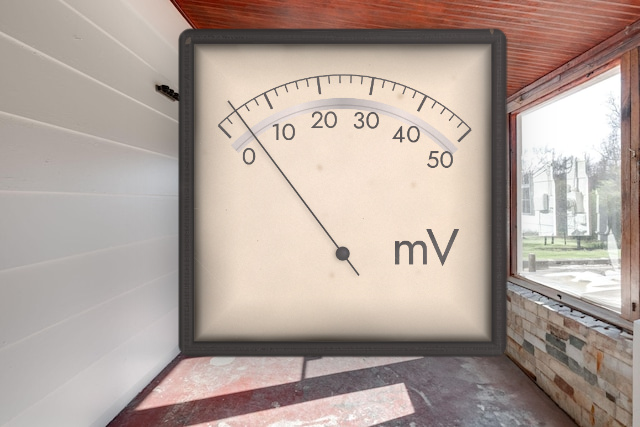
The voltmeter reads 4; mV
